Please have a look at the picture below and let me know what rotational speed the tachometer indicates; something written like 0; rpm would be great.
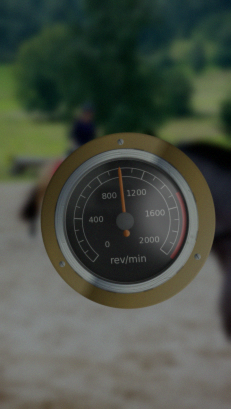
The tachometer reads 1000; rpm
